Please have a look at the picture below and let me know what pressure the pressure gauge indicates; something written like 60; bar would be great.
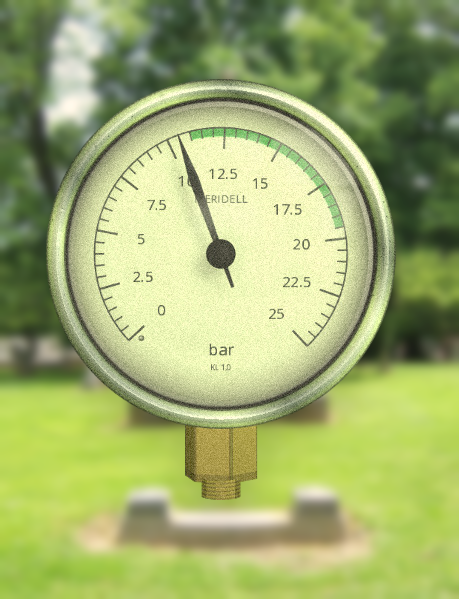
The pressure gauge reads 10.5; bar
